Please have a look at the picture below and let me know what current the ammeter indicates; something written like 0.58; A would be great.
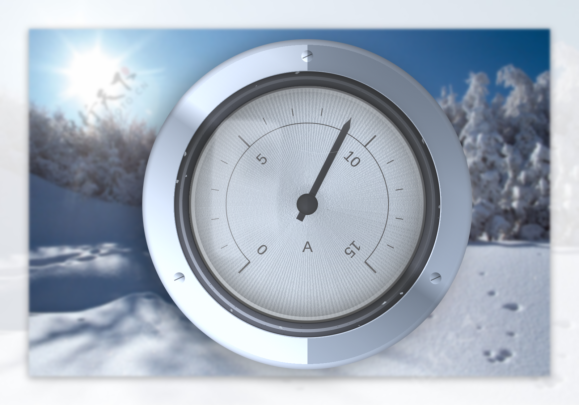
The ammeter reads 9; A
